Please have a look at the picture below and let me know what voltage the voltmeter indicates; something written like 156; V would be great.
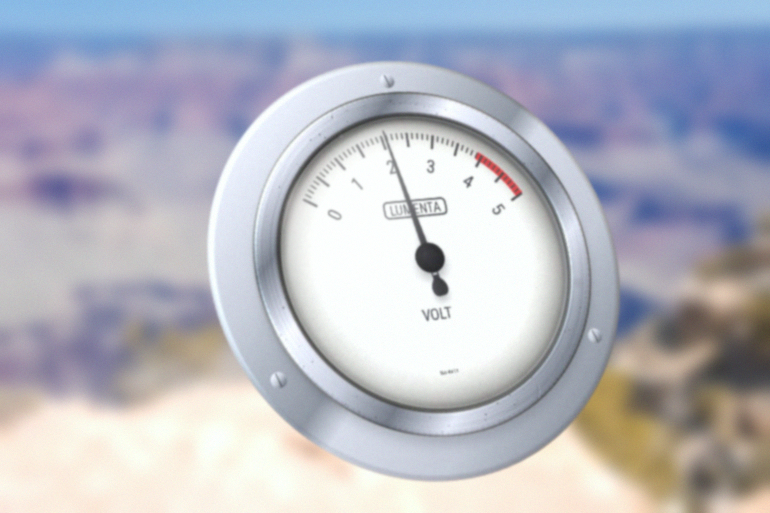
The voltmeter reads 2; V
